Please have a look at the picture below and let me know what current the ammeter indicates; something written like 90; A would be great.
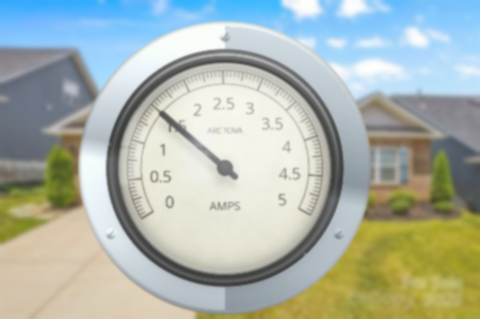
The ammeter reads 1.5; A
